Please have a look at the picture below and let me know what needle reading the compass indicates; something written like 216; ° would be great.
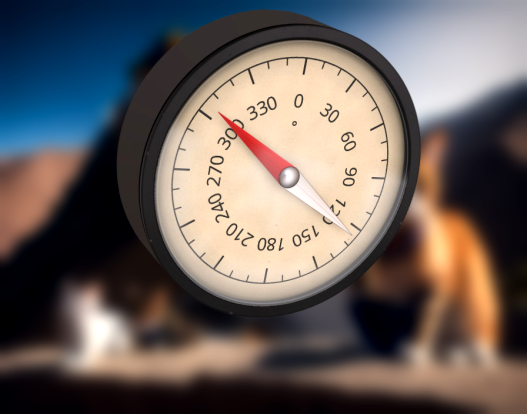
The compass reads 305; °
